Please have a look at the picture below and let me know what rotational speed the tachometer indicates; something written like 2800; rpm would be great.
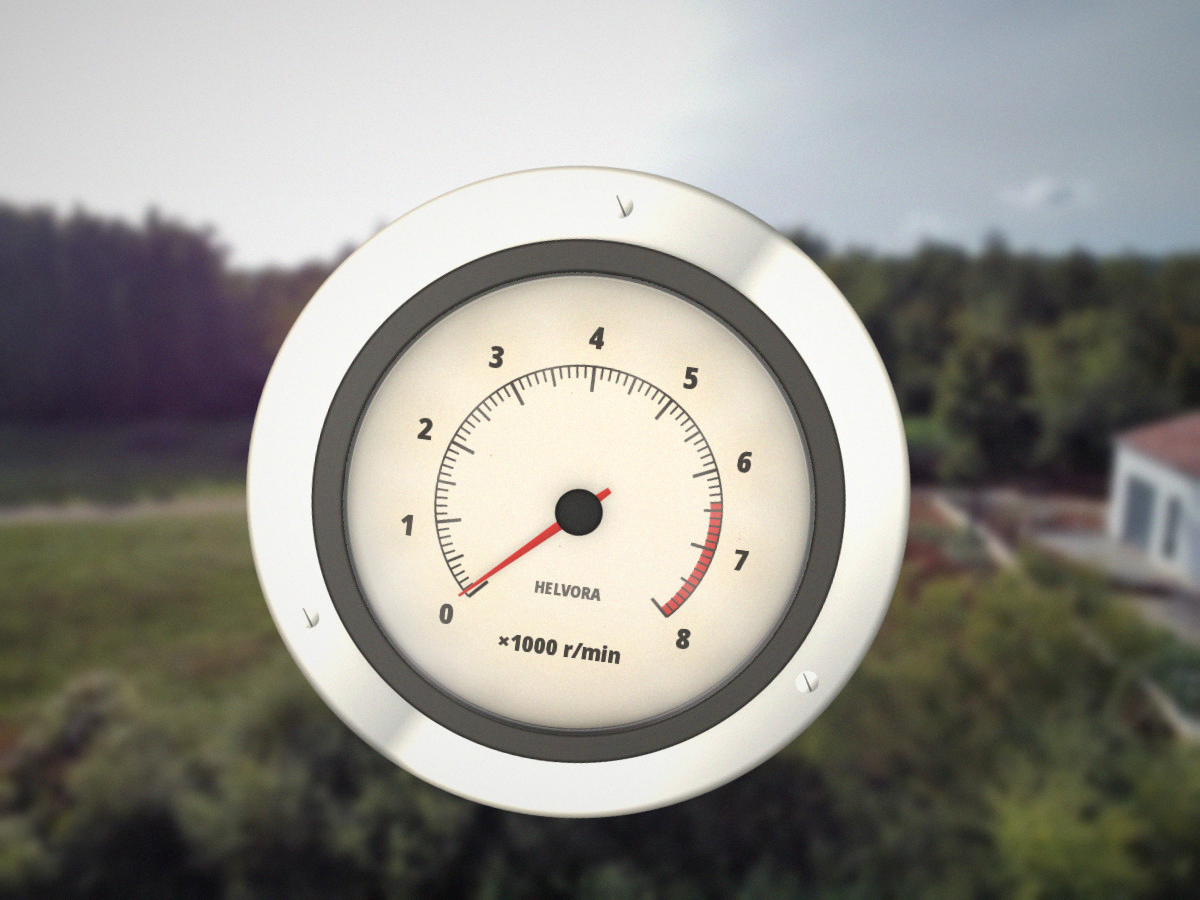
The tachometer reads 100; rpm
